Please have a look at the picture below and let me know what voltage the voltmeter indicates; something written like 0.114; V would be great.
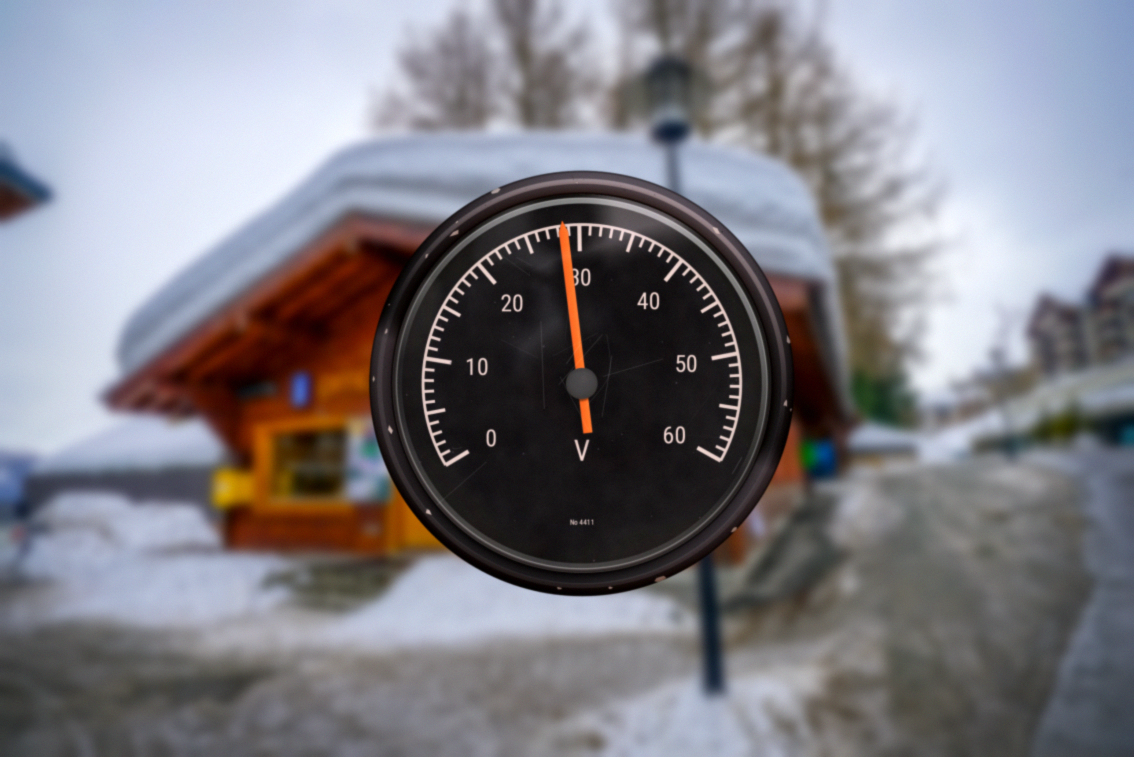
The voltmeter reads 28.5; V
